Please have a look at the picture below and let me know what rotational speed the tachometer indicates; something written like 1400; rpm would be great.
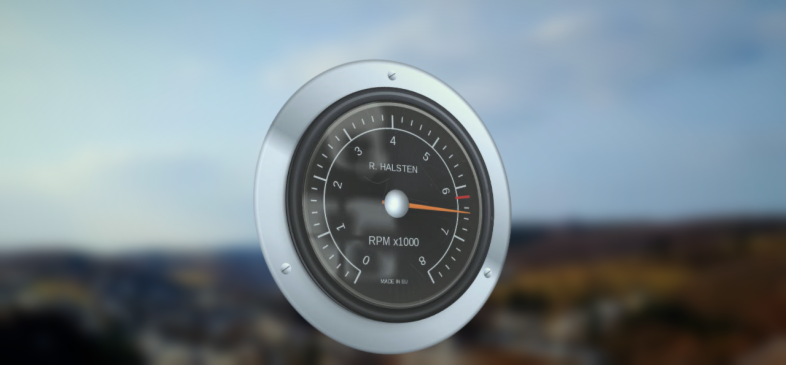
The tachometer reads 6500; rpm
